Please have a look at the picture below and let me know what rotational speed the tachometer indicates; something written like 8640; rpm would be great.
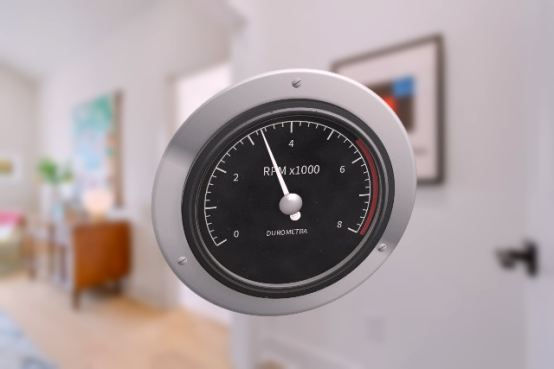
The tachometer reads 3300; rpm
